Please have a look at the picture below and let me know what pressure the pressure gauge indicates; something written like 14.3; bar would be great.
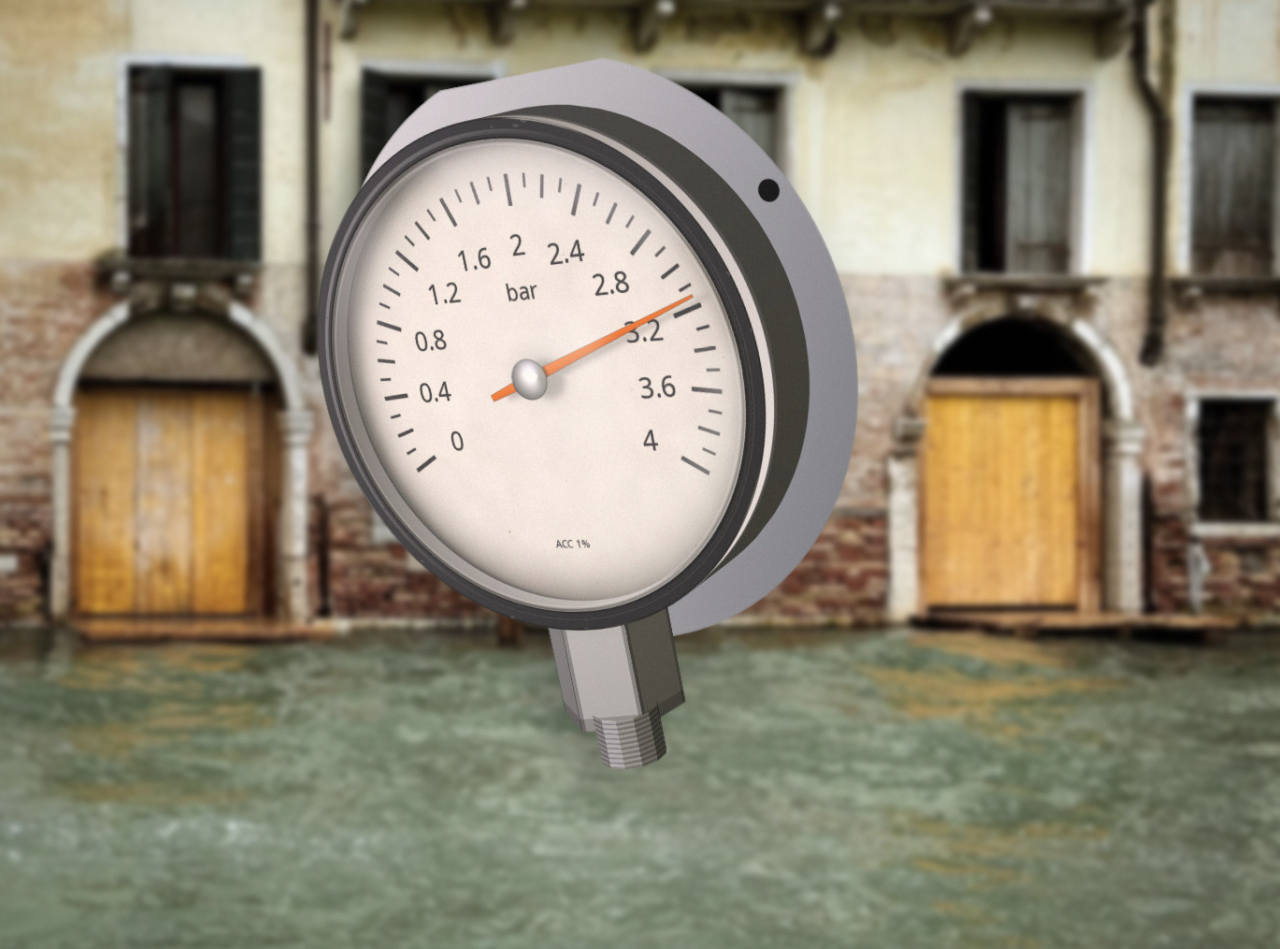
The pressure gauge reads 3.15; bar
